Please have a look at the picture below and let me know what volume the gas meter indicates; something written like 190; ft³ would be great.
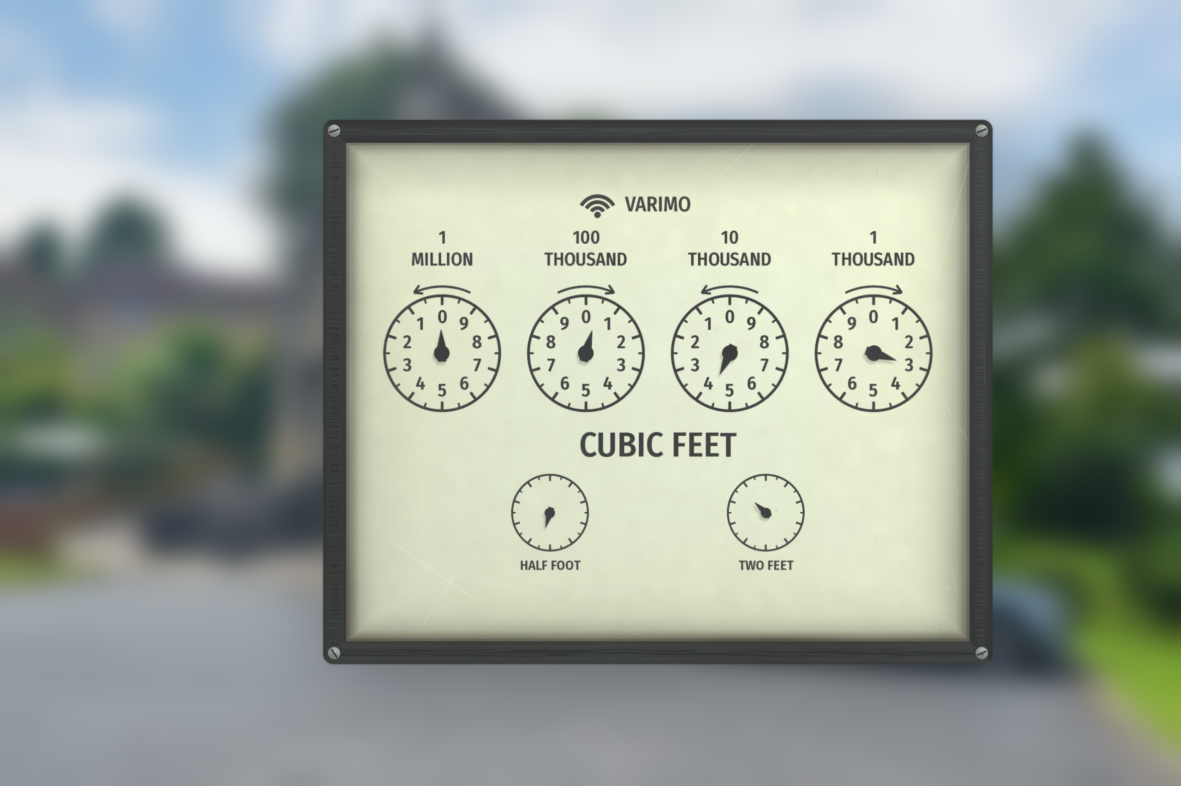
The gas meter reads 4300; ft³
